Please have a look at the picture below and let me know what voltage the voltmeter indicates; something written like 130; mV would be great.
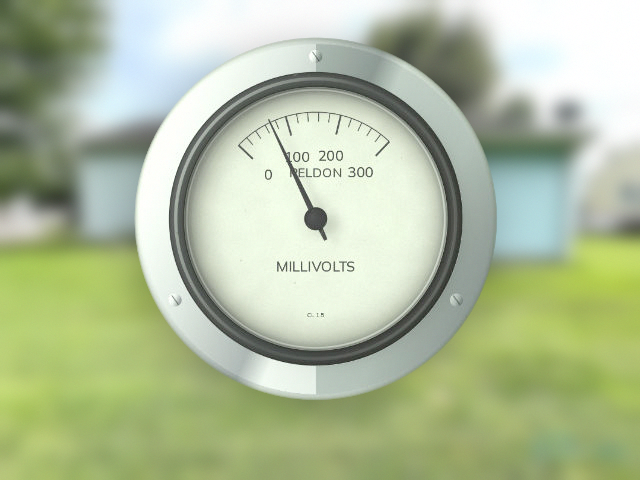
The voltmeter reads 70; mV
